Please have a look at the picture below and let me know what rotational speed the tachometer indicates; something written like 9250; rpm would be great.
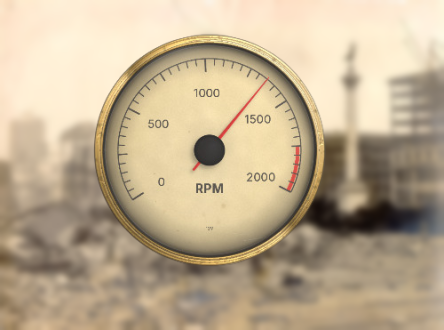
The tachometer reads 1350; rpm
